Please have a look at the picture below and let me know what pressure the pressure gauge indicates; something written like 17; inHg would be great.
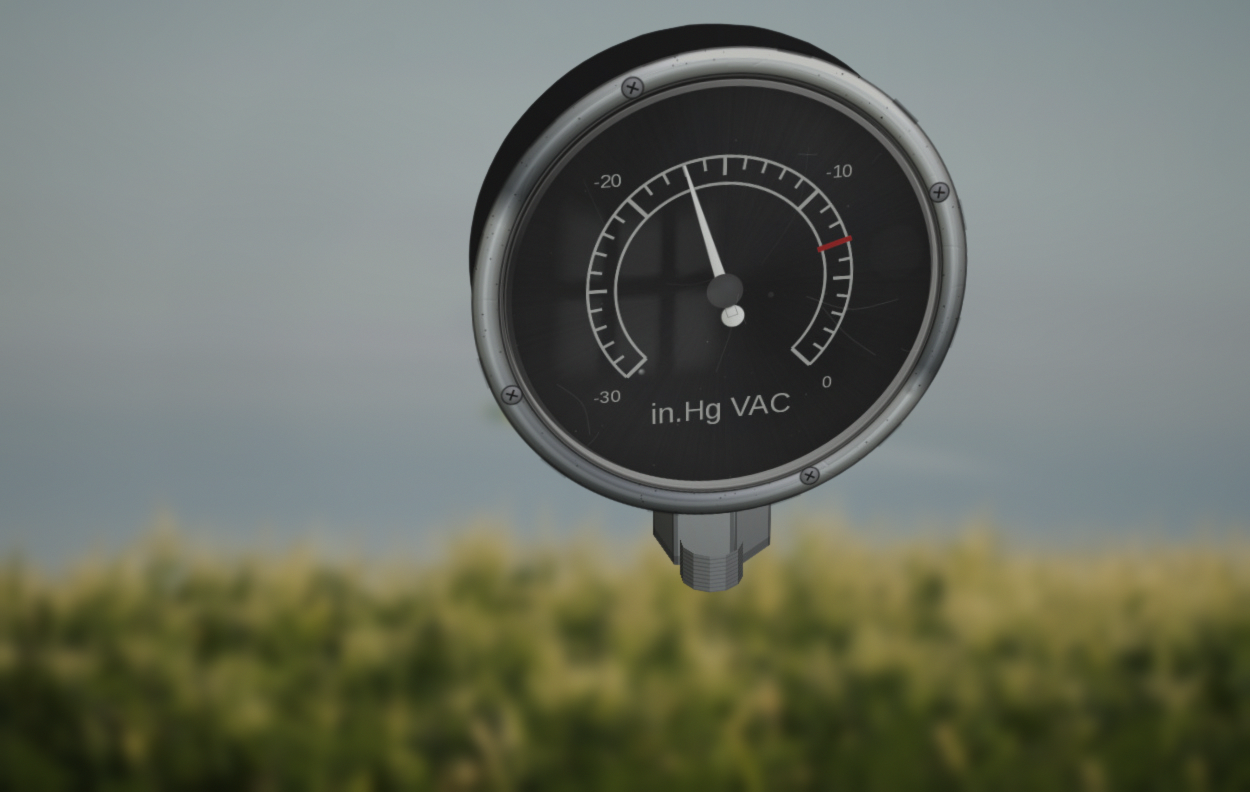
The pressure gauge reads -17; inHg
